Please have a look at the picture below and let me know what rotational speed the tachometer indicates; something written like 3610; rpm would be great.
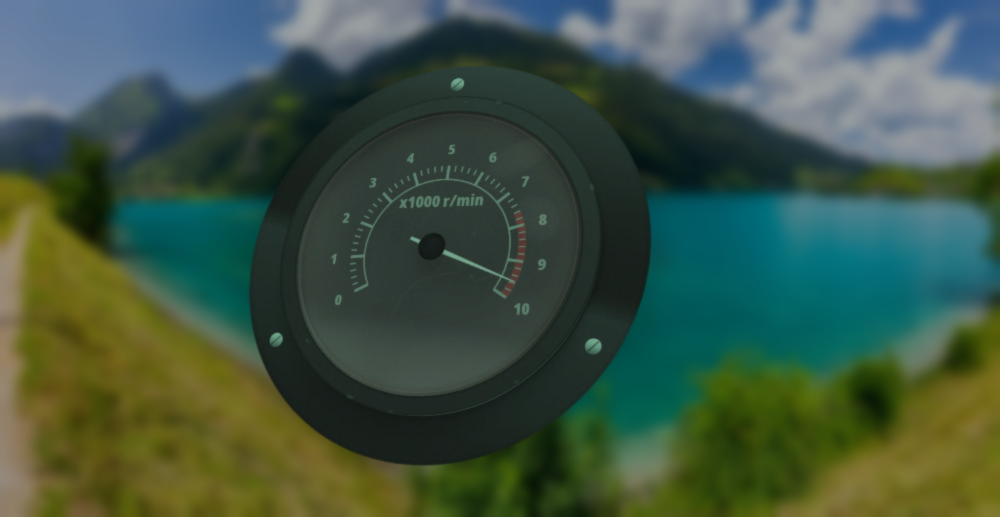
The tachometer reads 9600; rpm
